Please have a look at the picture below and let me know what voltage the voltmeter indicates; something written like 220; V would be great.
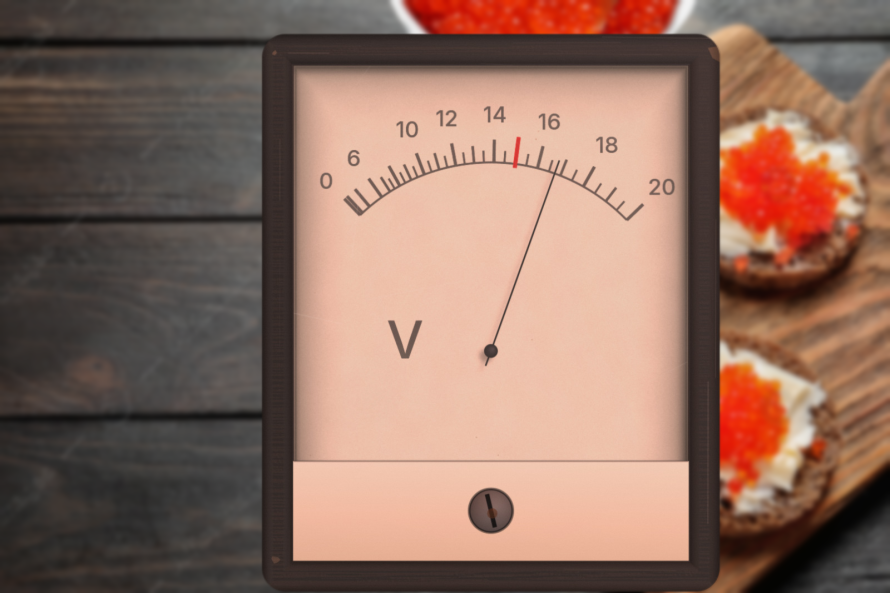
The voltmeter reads 16.75; V
